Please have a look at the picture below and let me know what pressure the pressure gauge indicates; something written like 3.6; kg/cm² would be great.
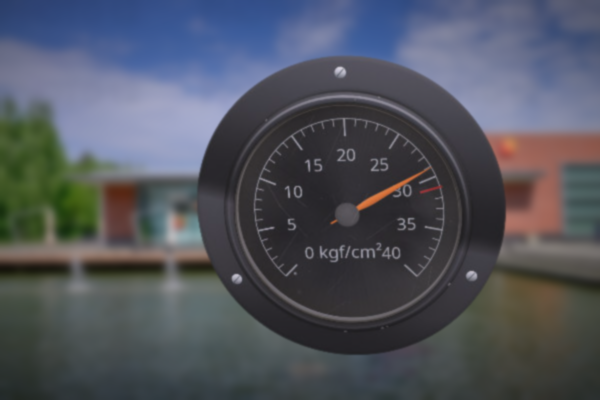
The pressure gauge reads 29; kg/cm²
